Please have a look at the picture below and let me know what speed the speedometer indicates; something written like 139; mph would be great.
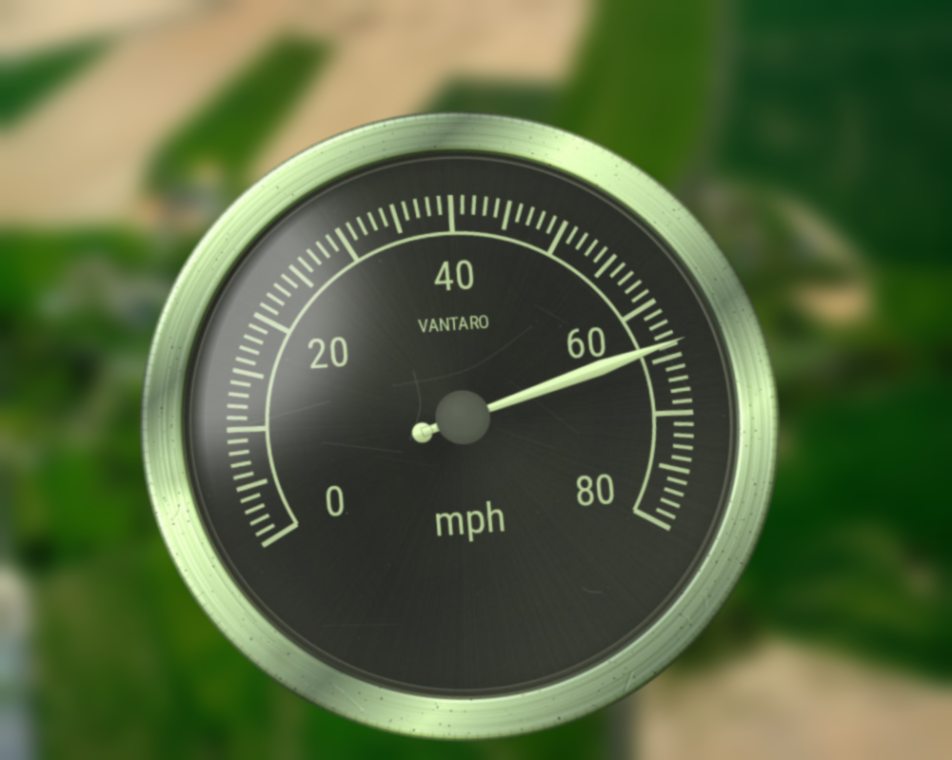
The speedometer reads 64; mph
